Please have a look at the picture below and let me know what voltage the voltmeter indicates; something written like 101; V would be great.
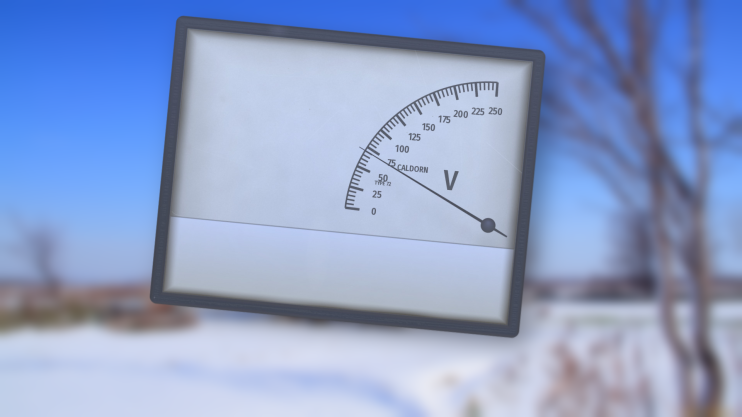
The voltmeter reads 70; V
